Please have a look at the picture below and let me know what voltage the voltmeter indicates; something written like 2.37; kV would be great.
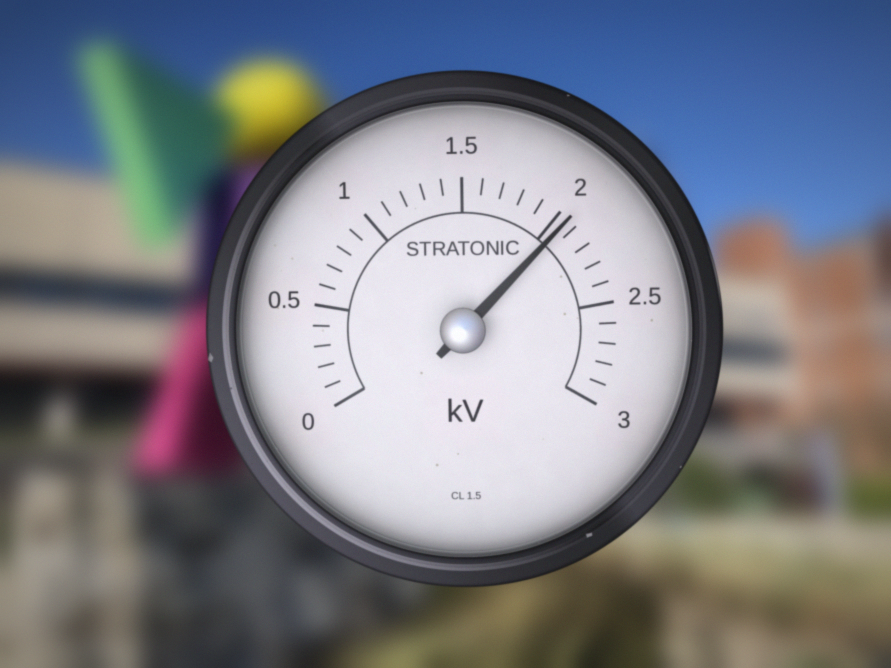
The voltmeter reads 2.05; kV
